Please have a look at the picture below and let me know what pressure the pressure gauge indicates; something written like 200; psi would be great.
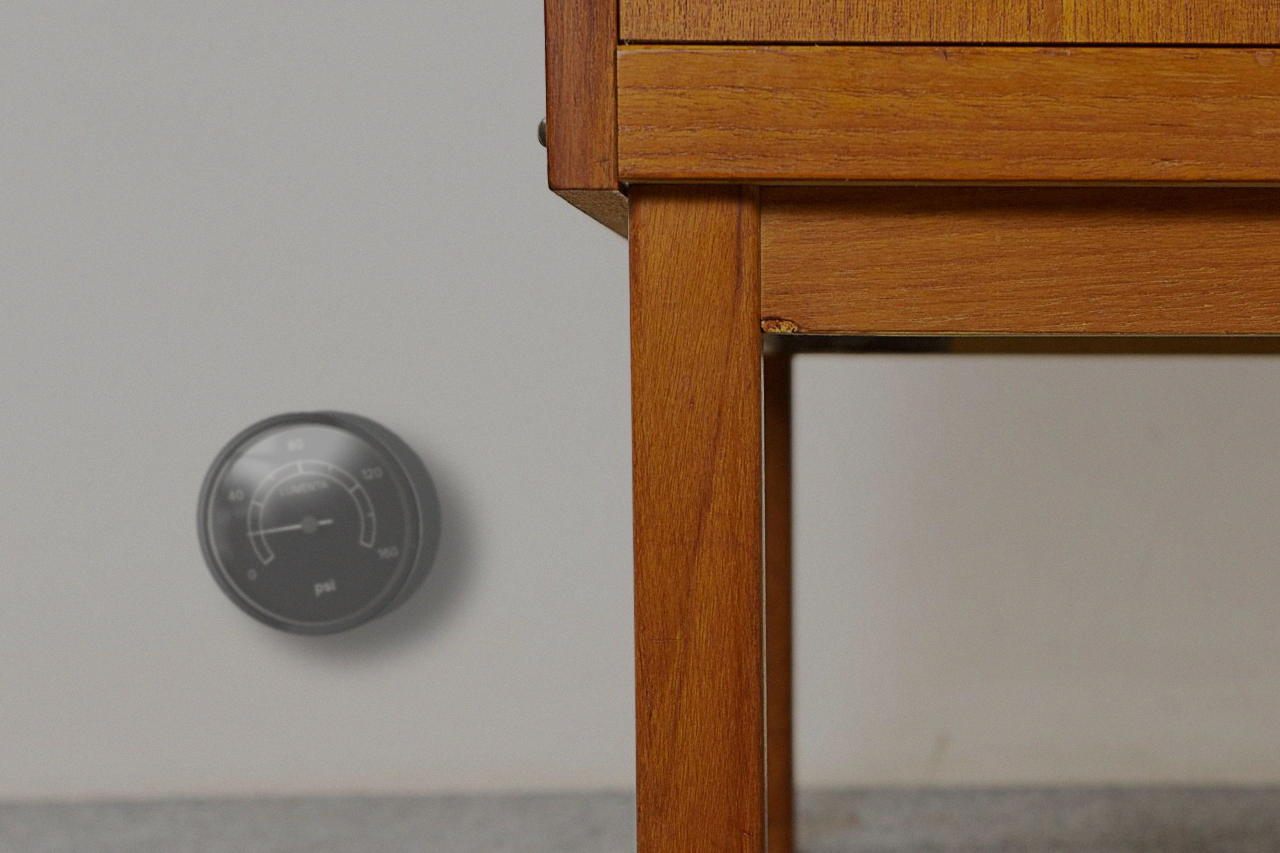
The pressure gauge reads 20; psi
